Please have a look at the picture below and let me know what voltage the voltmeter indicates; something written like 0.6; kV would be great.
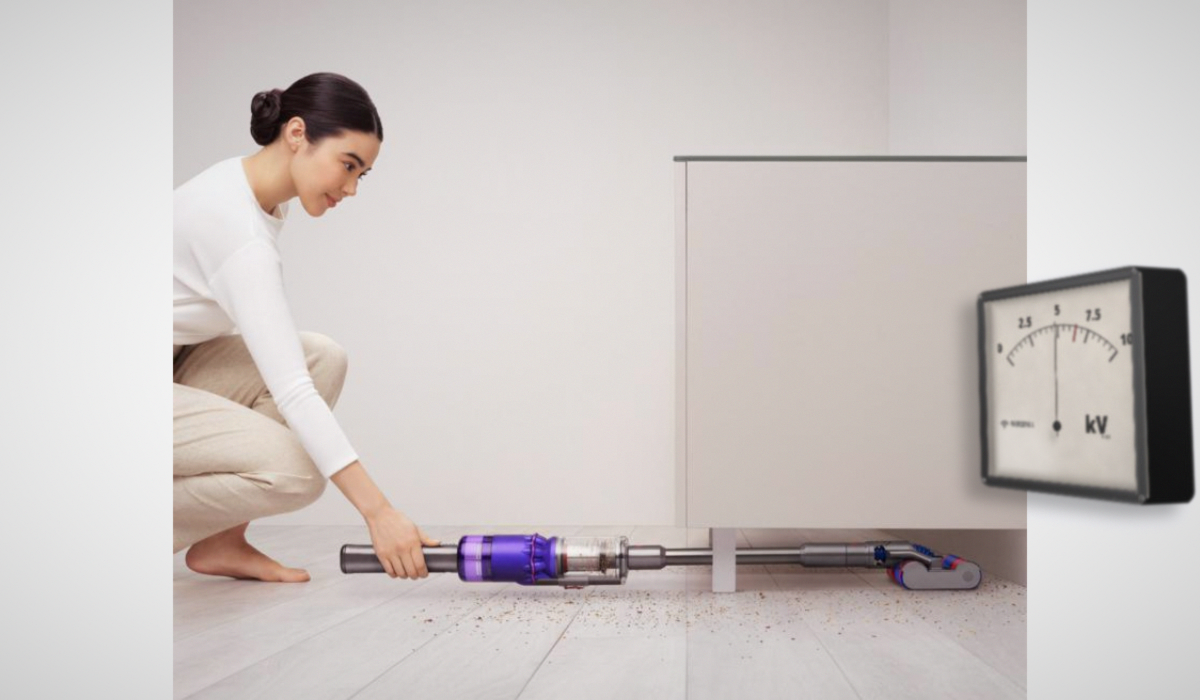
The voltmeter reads 5; kV
